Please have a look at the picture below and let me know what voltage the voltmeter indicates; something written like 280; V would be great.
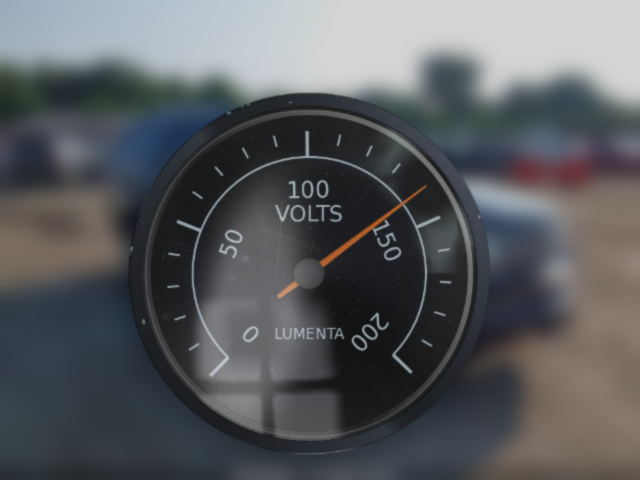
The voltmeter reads 140; V
